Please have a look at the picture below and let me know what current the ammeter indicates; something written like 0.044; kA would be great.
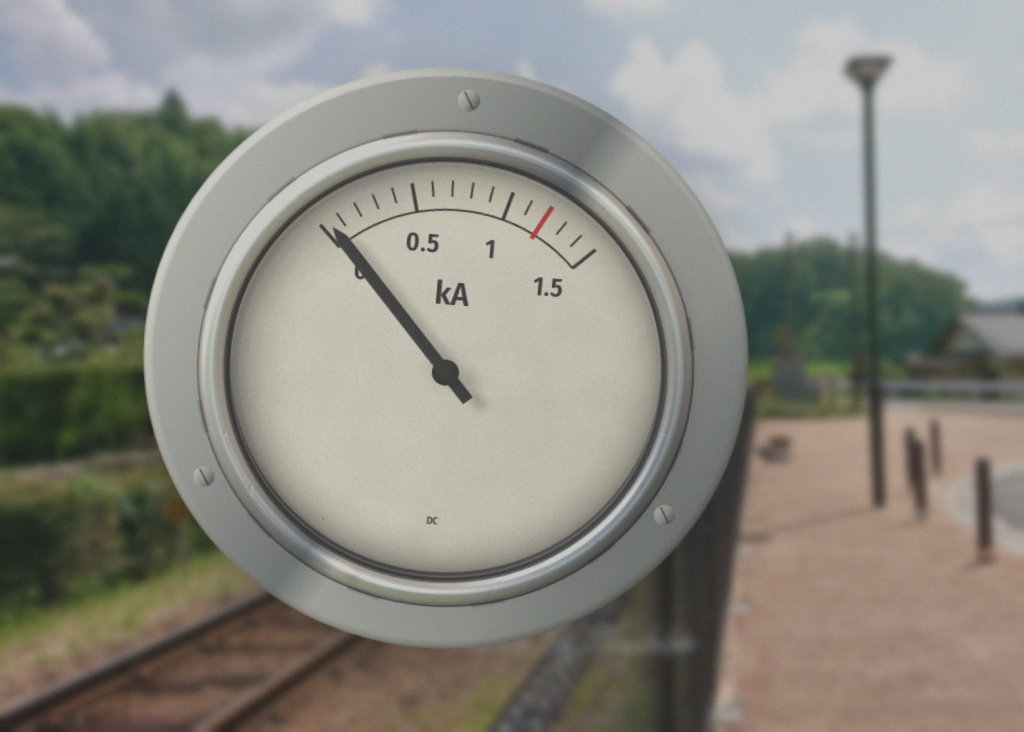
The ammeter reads 0.05; kA
